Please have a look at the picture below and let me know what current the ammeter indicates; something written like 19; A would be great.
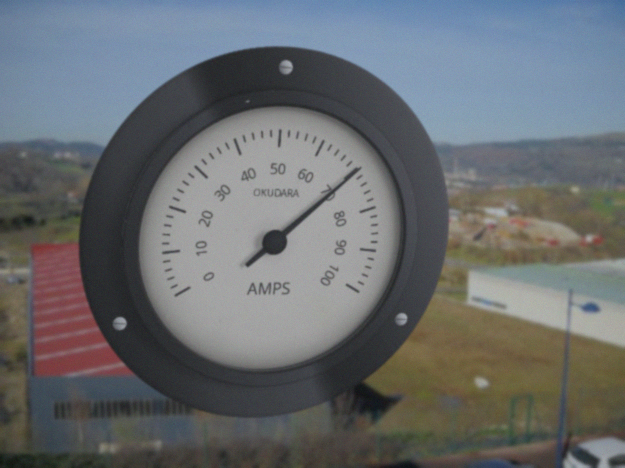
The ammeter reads 70; A
